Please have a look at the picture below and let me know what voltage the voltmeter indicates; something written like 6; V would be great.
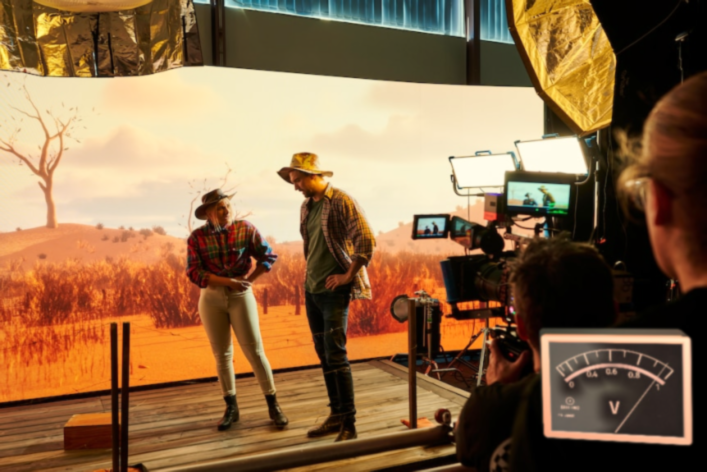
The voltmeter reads 0.95; V
